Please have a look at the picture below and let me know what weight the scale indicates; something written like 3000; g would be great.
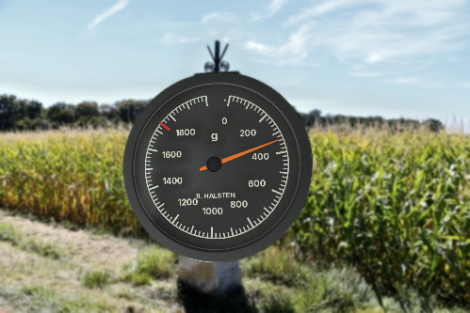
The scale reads 340; g
